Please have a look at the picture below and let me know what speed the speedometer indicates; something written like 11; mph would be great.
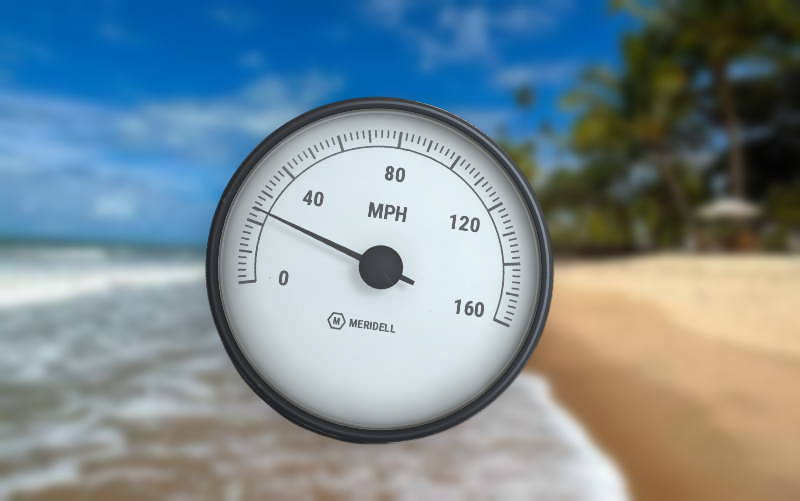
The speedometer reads 24; mph
